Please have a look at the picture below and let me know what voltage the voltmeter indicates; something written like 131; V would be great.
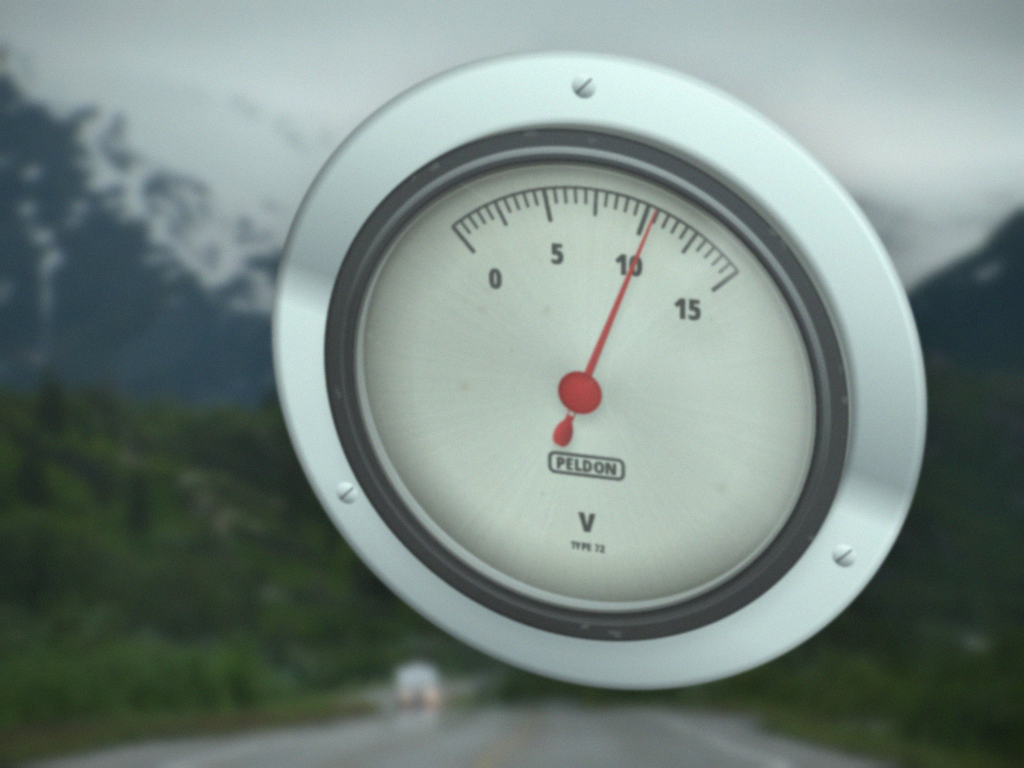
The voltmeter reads 10.5; V
